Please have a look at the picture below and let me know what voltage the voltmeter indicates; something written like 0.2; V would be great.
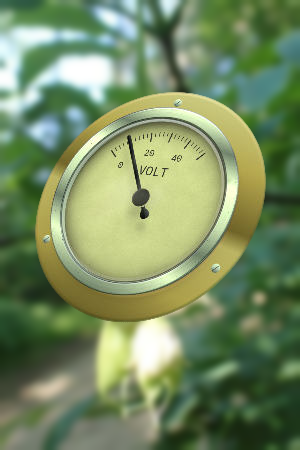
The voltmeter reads 10; V
